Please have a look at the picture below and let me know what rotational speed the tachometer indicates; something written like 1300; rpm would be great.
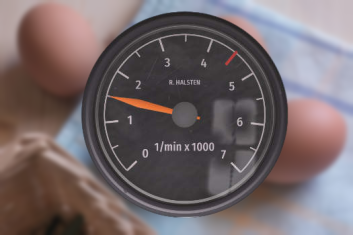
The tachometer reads 1500; rpm
